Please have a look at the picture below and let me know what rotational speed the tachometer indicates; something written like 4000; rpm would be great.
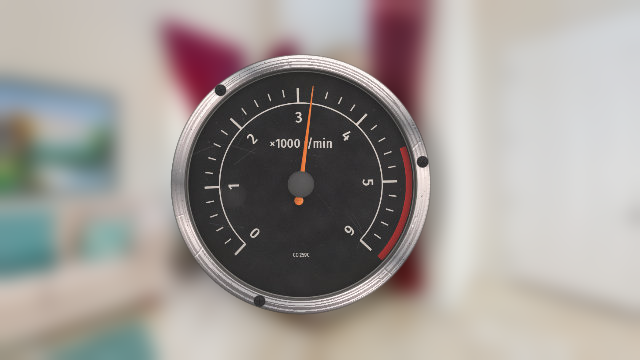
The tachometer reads 3200; rpm
